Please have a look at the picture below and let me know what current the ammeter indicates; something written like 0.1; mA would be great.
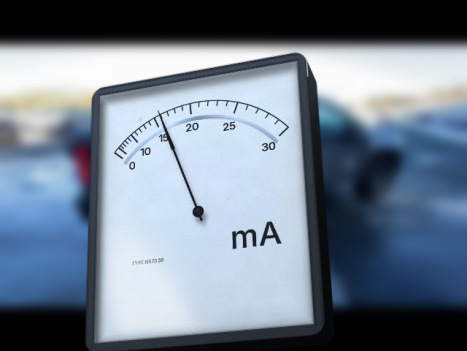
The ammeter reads 16; mA
